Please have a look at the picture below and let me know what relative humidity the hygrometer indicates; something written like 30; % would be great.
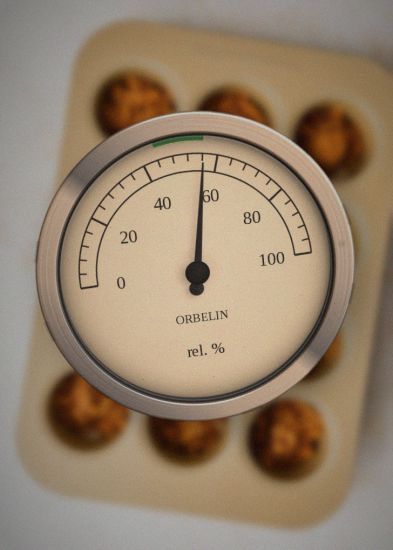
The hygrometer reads 56; %
